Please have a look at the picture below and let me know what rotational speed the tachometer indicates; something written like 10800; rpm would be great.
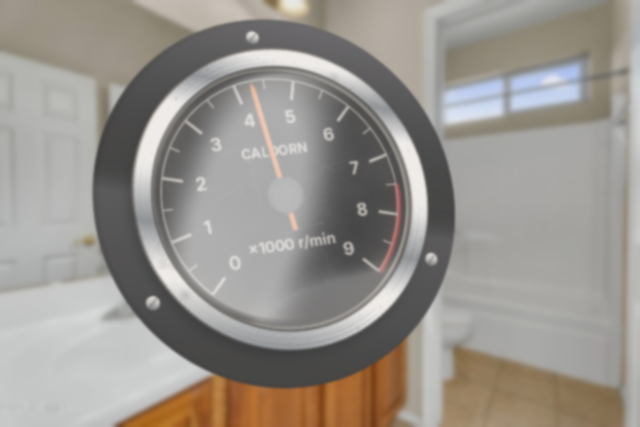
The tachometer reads 4250; rpm
